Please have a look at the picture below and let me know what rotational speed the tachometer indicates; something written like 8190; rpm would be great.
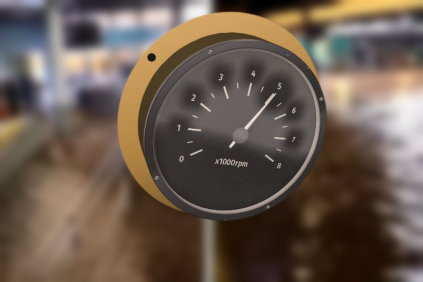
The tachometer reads 5000; rpm
